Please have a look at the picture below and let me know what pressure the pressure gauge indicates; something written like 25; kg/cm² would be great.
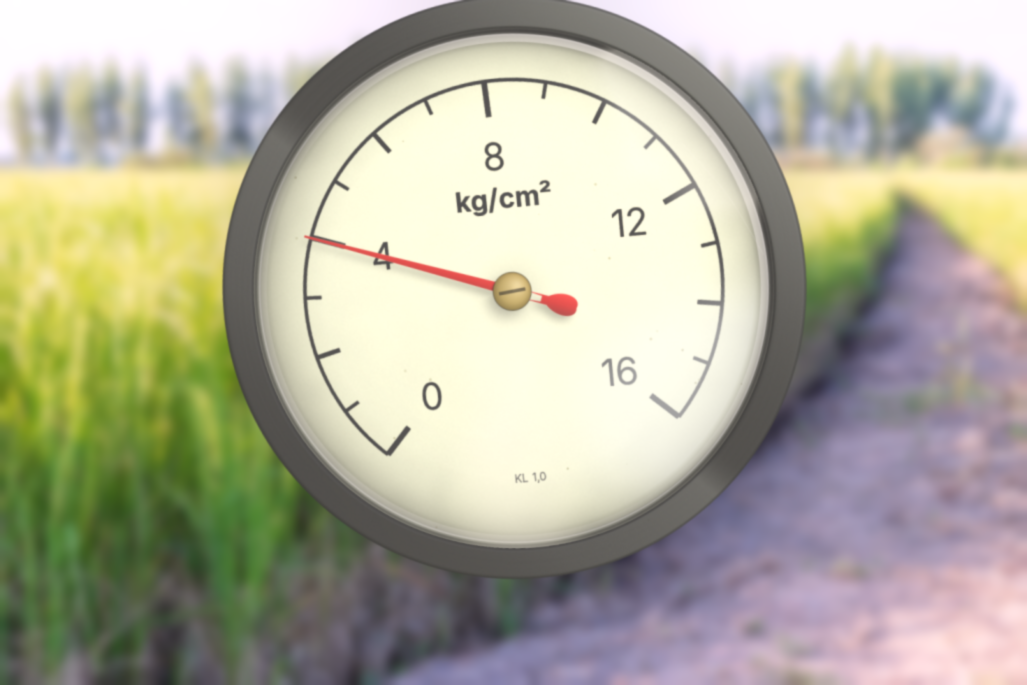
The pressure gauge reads 4; kg/cm²
